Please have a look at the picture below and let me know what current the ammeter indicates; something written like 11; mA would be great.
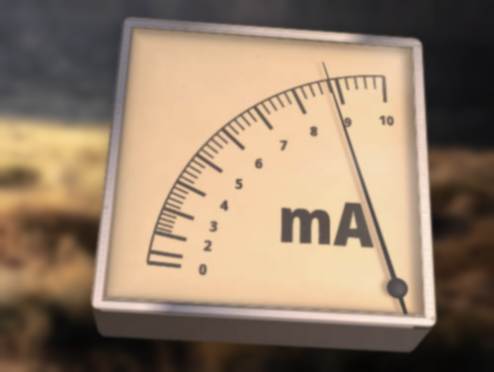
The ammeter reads 8.8; mA
